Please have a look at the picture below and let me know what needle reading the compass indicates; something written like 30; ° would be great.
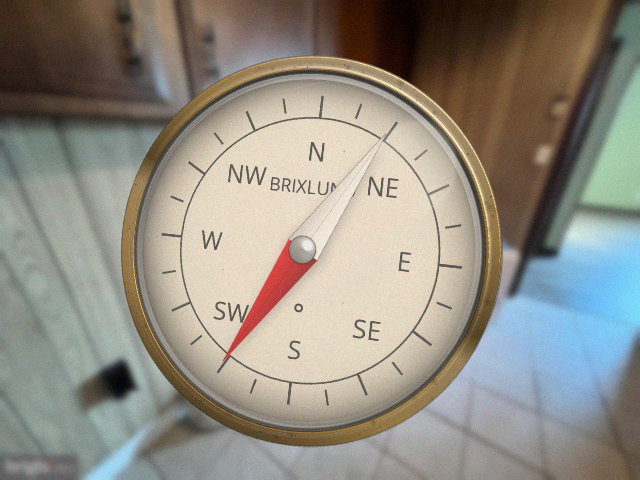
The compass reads 210; °
